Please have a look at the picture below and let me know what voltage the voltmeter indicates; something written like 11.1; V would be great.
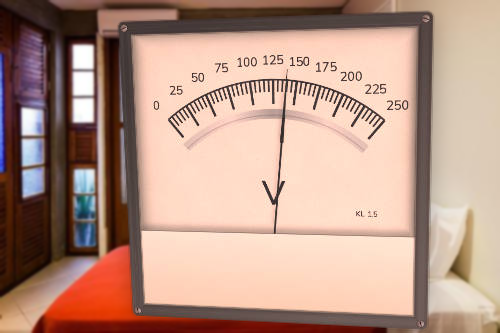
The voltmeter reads 140; V
